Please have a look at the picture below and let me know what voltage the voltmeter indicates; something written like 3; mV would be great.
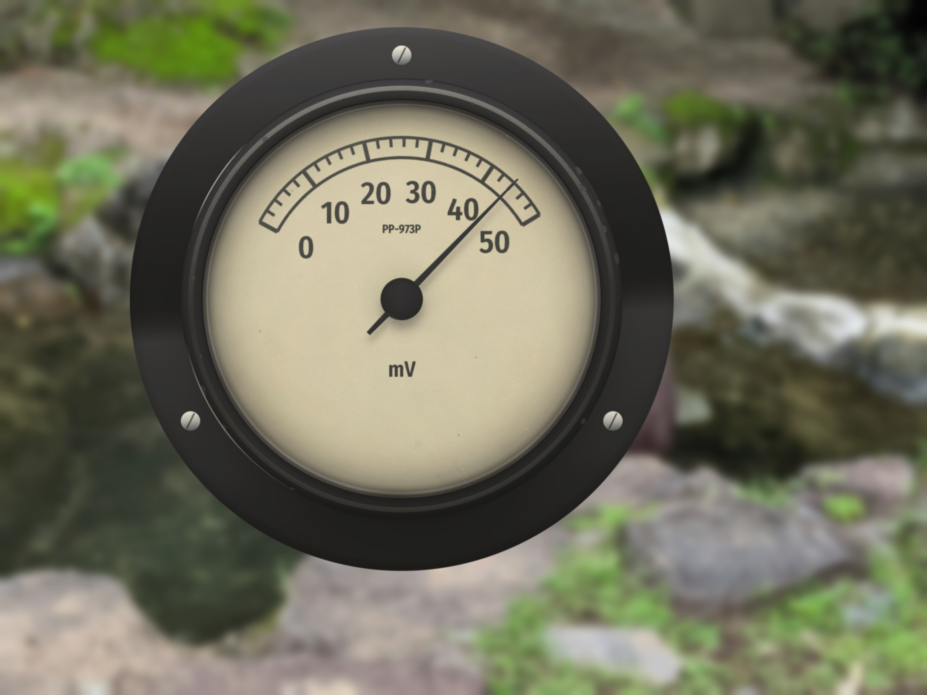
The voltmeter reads 44; mV
